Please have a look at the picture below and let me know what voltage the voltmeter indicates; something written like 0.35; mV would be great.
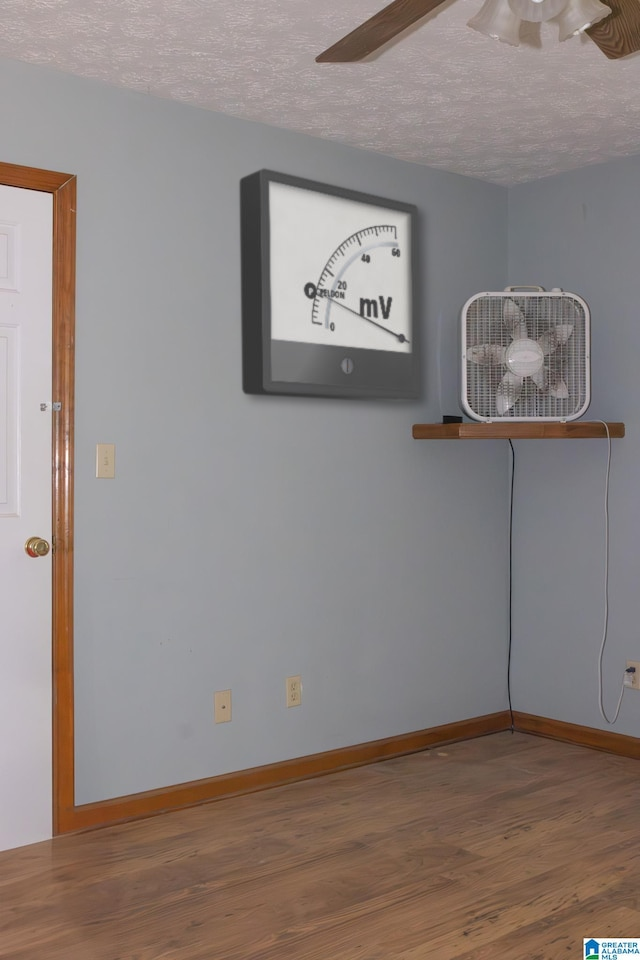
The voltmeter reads 10; mV
